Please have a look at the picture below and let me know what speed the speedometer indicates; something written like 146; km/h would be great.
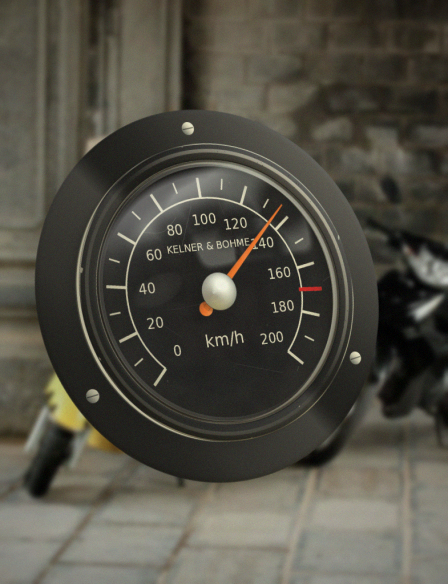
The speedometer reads 135; km/h
